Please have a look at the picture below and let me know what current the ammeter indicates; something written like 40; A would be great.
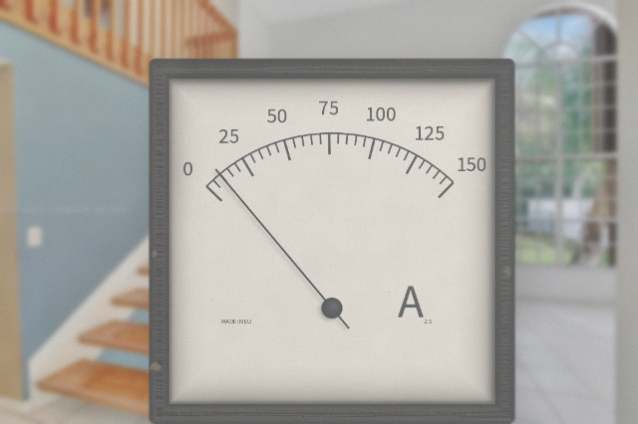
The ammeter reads 10; A
